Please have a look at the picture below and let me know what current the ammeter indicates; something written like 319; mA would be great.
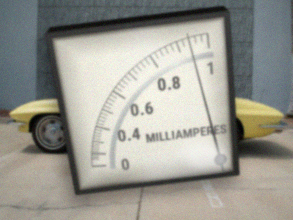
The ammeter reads 0.94; mA
